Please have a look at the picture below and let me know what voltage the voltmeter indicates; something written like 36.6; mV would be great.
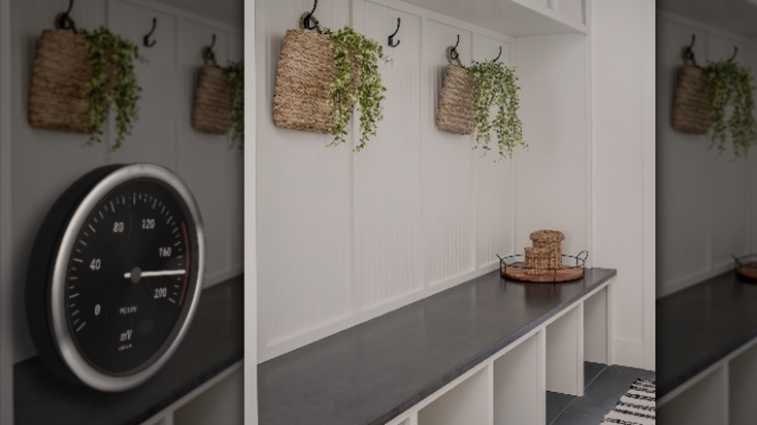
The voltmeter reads 180; mV
